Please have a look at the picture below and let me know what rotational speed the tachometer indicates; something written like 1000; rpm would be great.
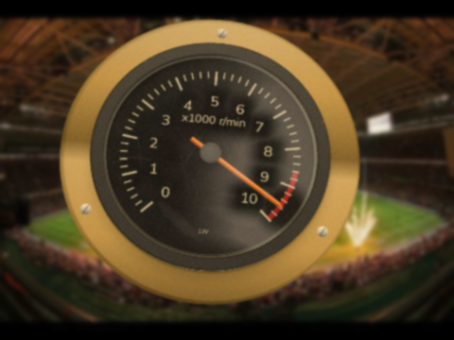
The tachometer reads 9600; rpm
